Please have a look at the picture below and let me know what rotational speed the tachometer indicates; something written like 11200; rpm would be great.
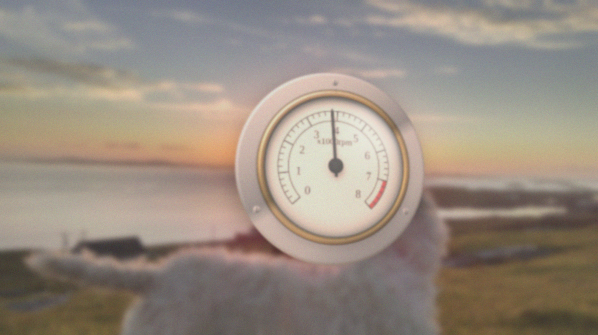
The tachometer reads 3800; rpm
